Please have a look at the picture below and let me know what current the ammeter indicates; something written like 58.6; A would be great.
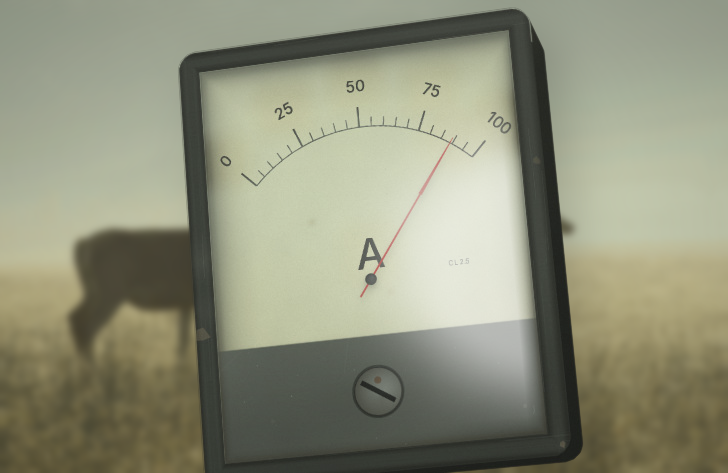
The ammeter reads 90; A
